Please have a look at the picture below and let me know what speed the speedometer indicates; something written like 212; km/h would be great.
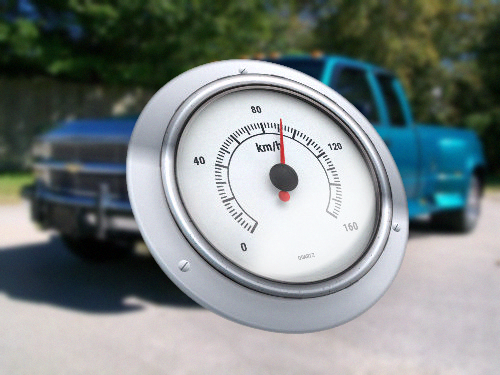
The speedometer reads 90; km/h
